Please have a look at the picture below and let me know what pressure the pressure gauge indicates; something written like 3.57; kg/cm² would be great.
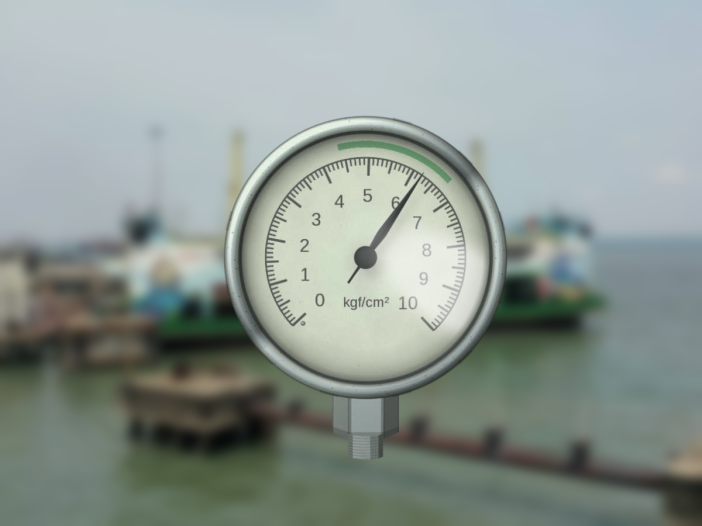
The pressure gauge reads 6.2; kg/cm²
